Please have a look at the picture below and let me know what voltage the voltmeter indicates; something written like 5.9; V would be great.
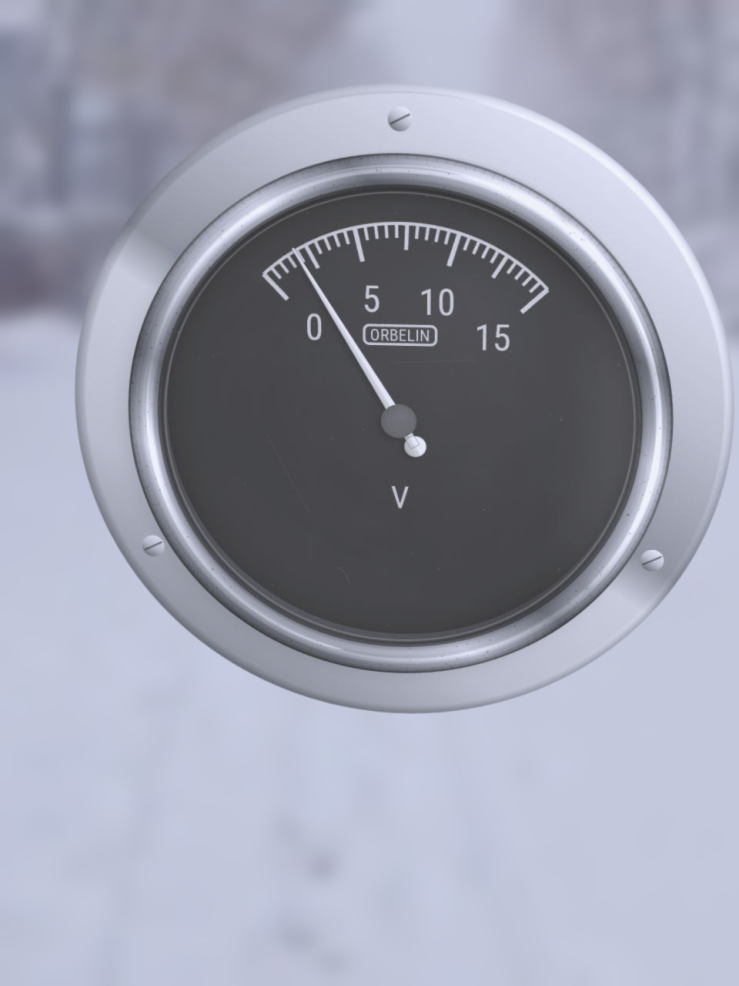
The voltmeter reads 2; V
